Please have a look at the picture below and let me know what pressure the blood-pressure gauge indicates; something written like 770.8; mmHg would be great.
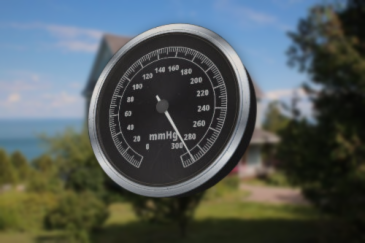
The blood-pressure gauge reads 290; mmHg
